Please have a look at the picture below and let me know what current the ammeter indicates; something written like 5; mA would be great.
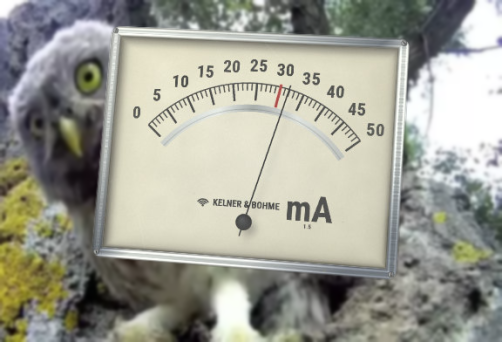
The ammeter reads 32; mA
